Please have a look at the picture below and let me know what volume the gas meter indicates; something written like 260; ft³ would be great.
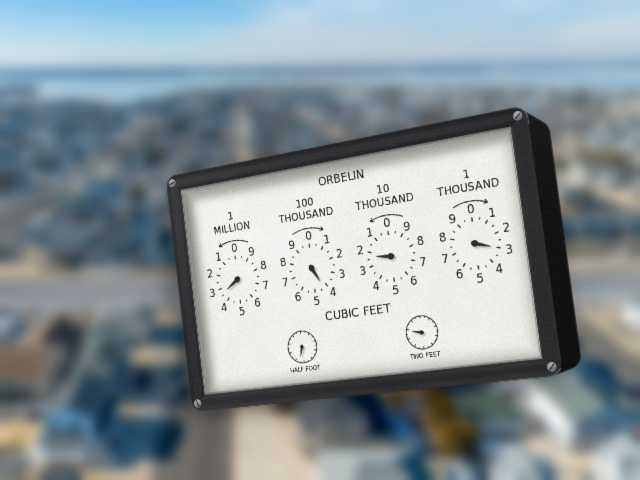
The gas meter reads 342300; ft³
